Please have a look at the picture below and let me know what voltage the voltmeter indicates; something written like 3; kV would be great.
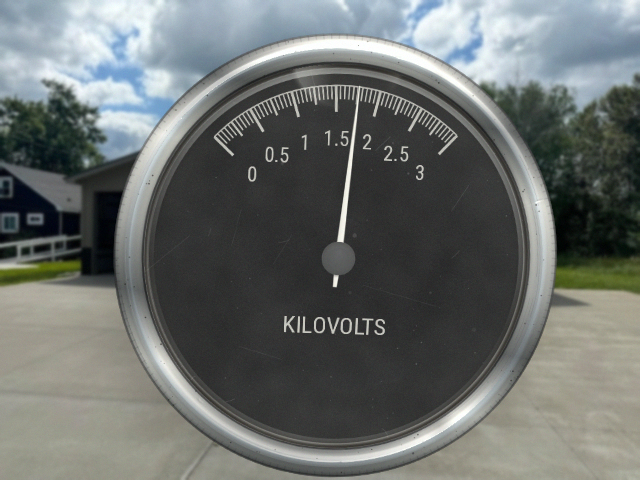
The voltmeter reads 1.75; kV
